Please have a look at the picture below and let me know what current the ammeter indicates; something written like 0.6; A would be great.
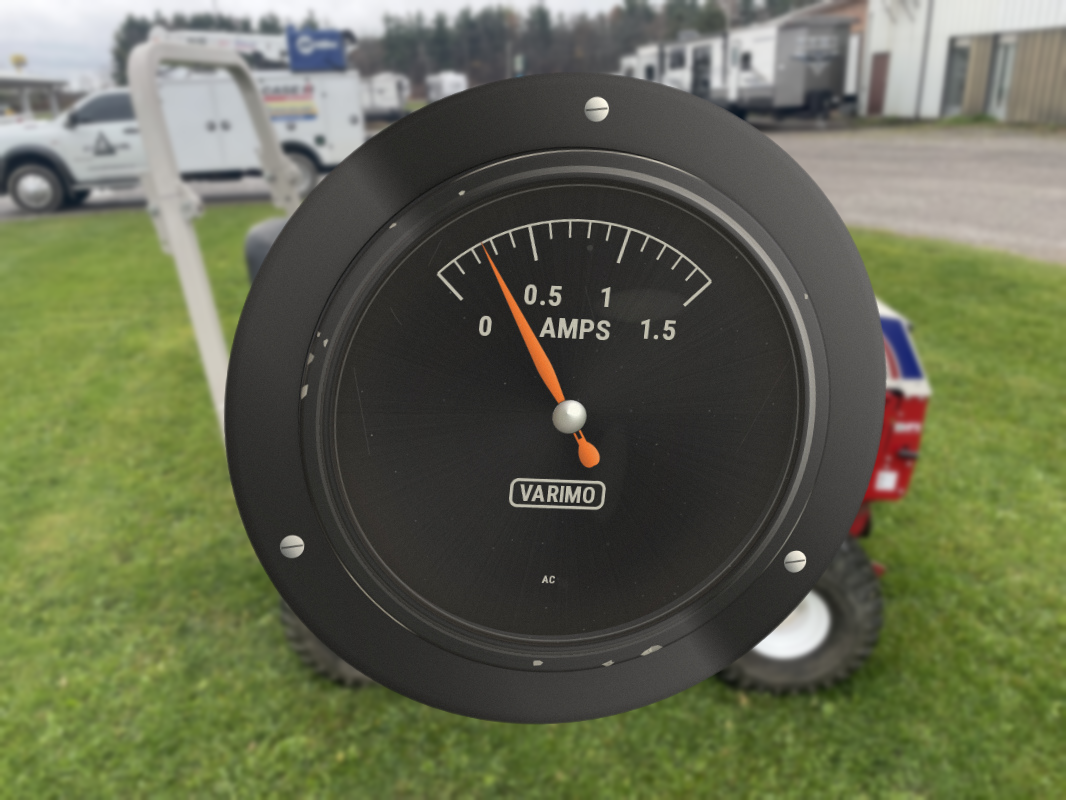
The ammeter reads 0.25; A
